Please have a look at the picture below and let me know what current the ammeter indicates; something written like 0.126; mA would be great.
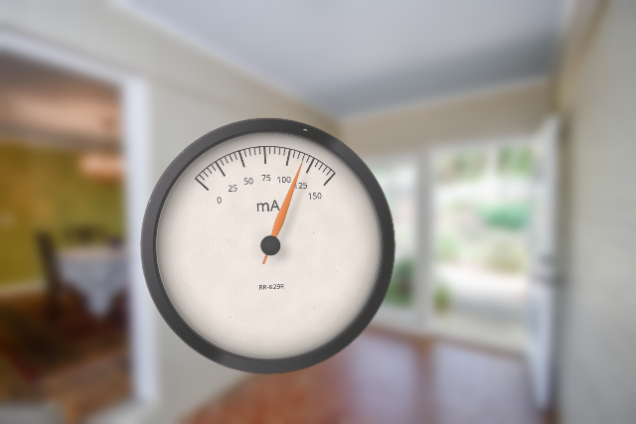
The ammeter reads 115; mA
